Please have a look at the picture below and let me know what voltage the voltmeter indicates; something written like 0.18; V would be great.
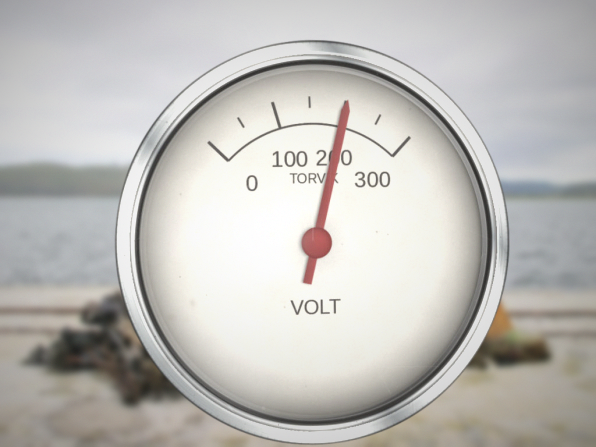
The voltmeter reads 200; V
